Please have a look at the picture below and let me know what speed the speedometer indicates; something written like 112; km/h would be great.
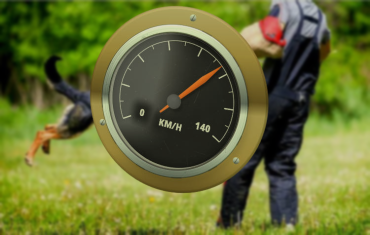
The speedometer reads 95; km/h
